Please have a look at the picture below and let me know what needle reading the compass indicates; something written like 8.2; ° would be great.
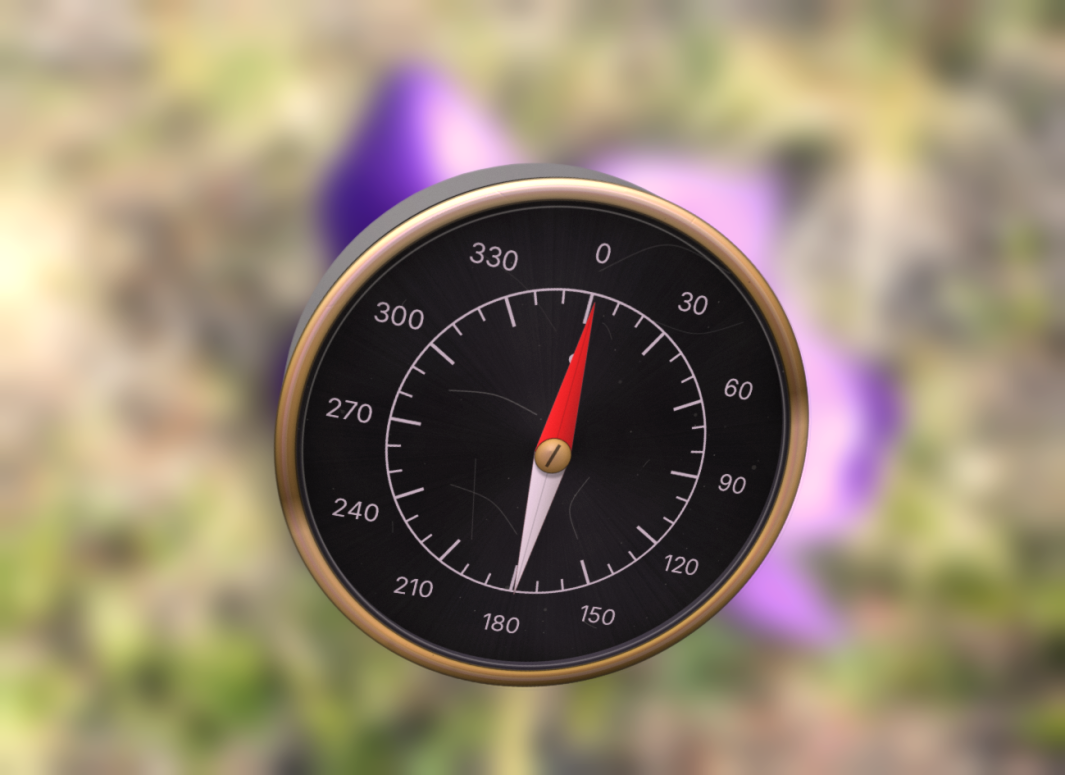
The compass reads 0; °
